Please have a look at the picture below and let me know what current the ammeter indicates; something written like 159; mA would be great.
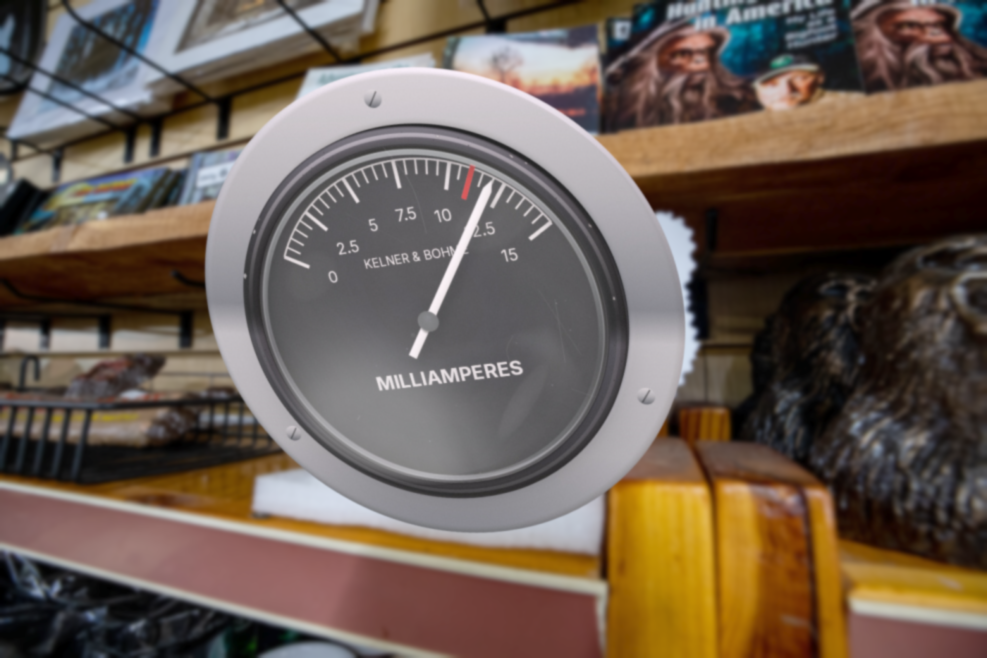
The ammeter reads 12; mA
